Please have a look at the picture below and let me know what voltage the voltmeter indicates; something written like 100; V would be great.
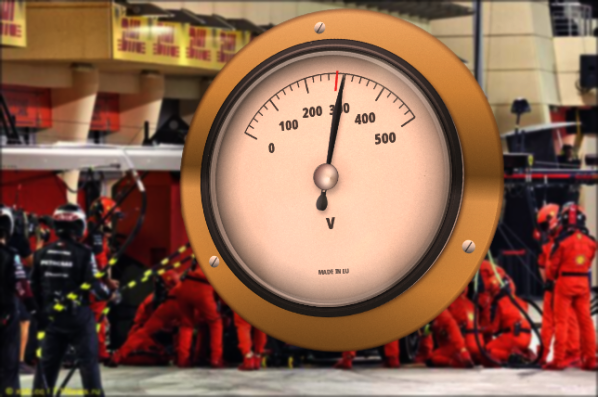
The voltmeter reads 300; V
